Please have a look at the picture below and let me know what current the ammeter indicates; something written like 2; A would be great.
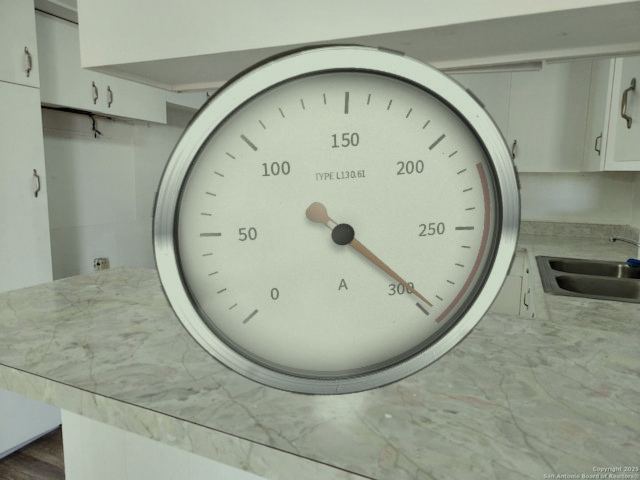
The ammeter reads 295; A
